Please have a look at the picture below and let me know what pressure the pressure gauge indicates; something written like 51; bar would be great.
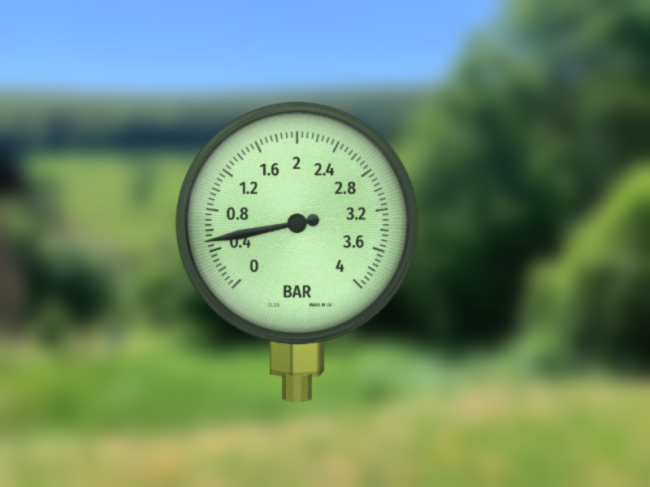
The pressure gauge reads 0.5; bar
